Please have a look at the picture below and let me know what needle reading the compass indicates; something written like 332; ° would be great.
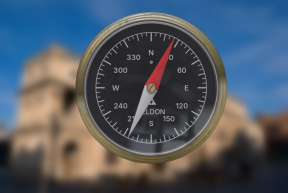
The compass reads 25; °
